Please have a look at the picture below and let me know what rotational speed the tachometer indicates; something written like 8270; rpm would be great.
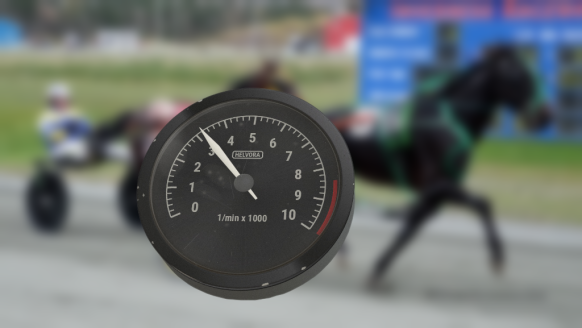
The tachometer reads 3200; rpm
